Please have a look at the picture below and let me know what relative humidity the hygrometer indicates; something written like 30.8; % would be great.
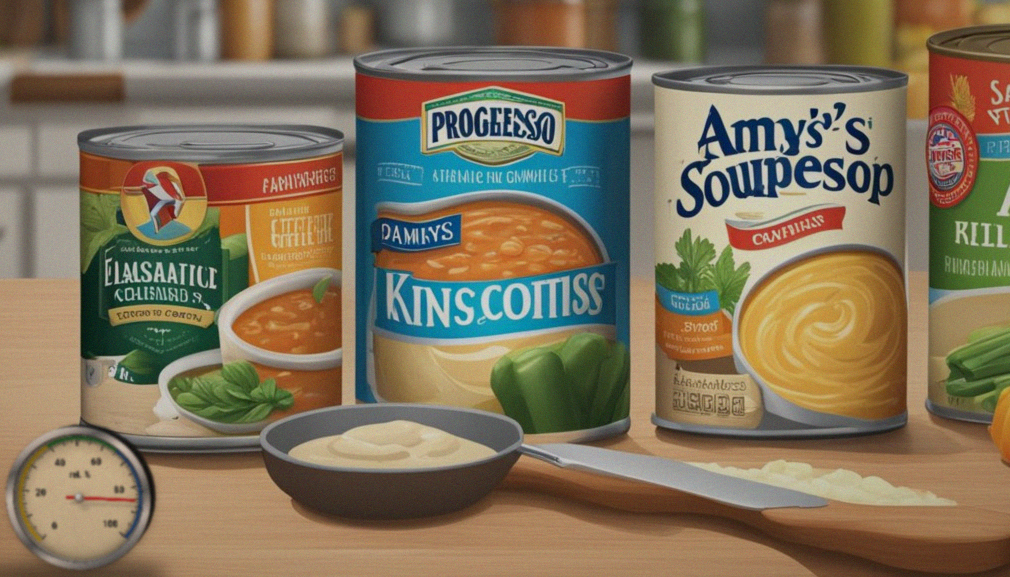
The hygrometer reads 85; %
